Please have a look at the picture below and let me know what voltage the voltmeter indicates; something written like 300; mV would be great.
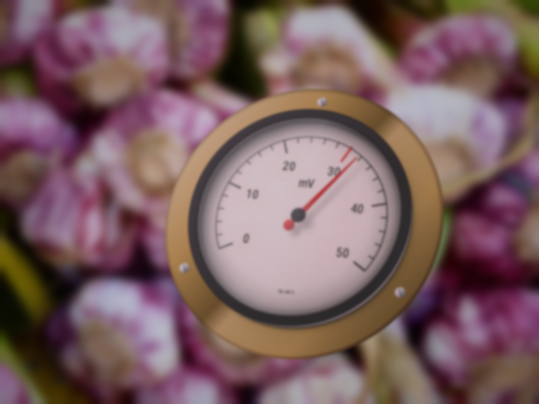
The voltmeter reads 32; mV
